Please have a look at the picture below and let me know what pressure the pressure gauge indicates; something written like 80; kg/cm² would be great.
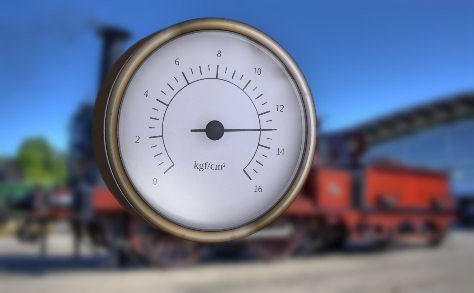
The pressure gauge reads 13; kg/cm²
